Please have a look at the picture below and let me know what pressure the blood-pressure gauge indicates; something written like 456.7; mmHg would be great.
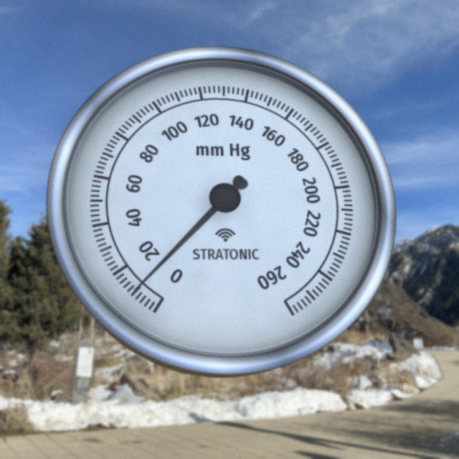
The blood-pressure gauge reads 10; mmHg
